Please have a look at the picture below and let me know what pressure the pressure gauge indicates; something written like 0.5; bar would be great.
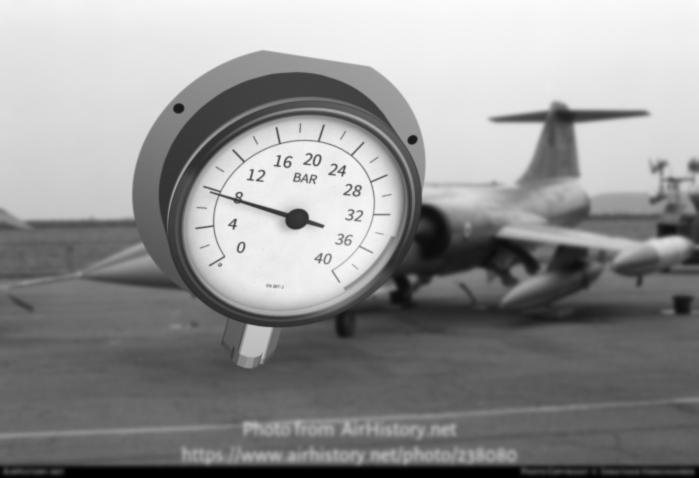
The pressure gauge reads 8; bar
